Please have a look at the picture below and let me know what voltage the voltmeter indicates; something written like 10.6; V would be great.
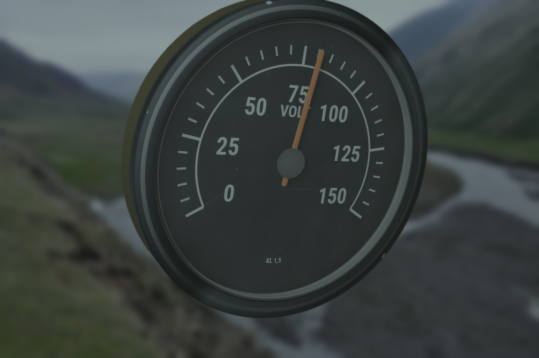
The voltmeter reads 80; V
